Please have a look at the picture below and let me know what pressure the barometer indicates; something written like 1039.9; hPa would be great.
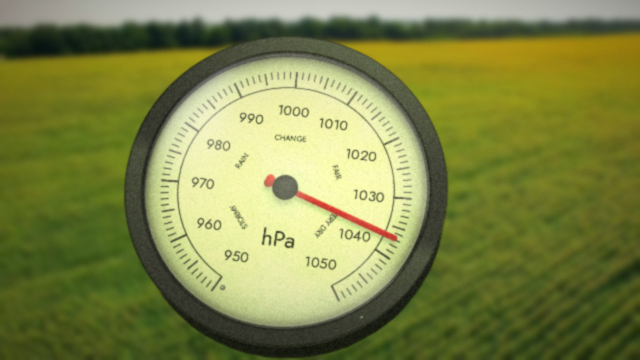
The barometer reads 1037; hPa
